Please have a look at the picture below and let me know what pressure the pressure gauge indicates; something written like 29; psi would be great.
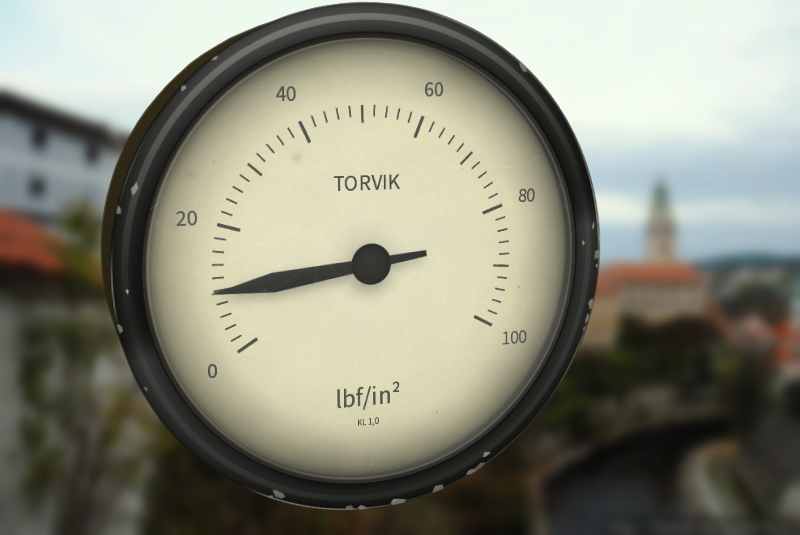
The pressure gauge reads 10; psi
